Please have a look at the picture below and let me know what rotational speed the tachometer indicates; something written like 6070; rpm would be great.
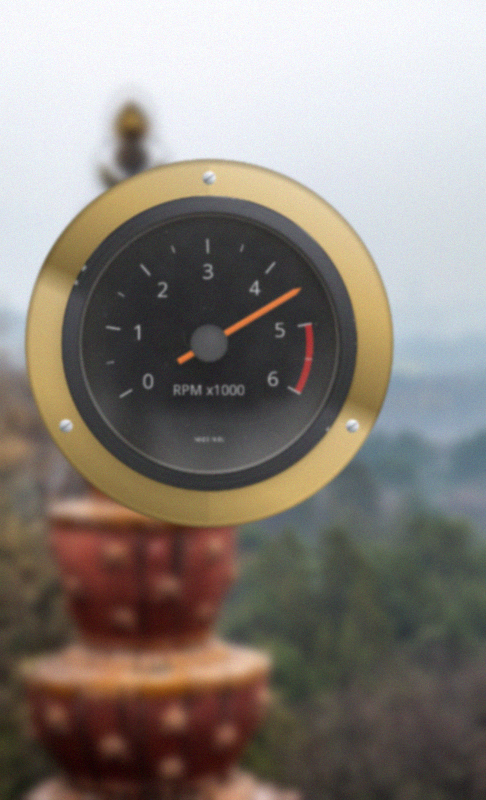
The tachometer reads 4500; rpm
